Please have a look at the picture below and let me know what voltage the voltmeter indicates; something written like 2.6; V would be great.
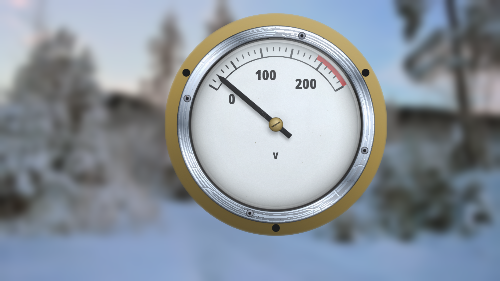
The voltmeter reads 20; V
